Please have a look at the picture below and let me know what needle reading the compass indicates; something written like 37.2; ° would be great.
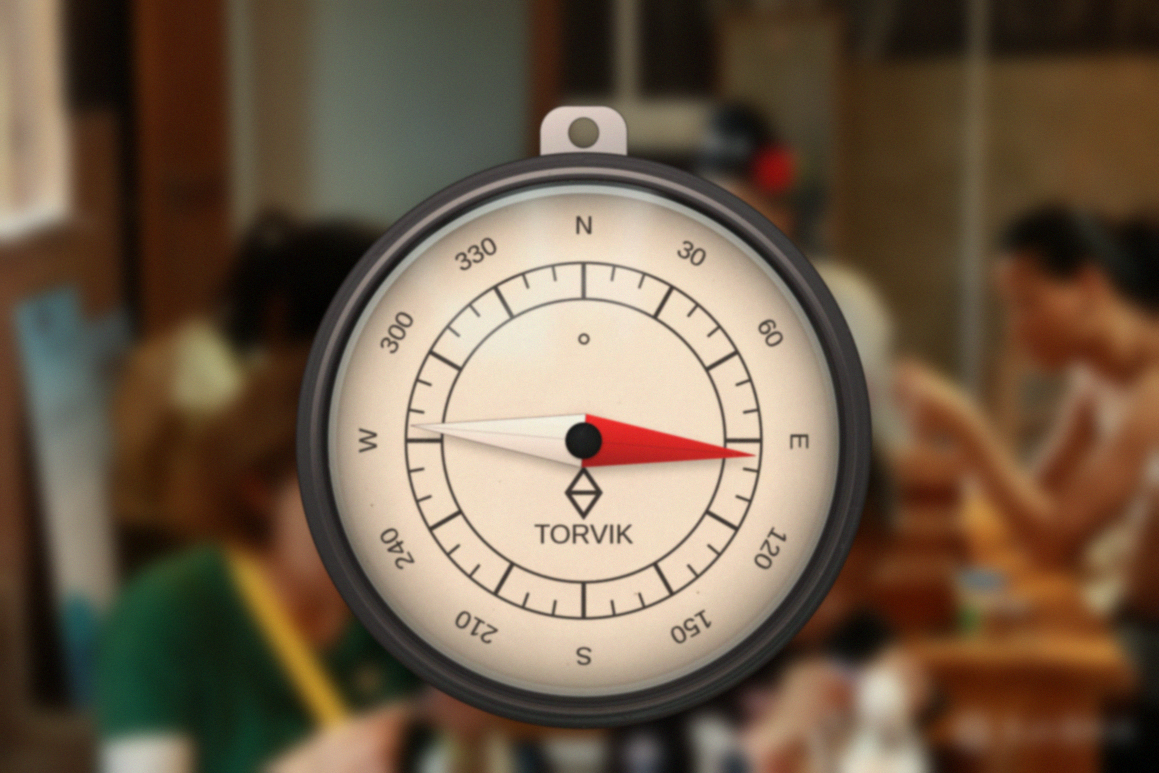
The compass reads 95; °
